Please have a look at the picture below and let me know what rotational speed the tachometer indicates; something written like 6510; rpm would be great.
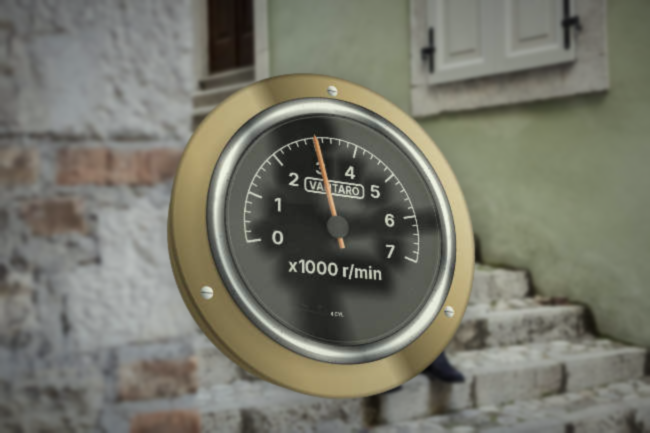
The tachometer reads 3000; rpm
